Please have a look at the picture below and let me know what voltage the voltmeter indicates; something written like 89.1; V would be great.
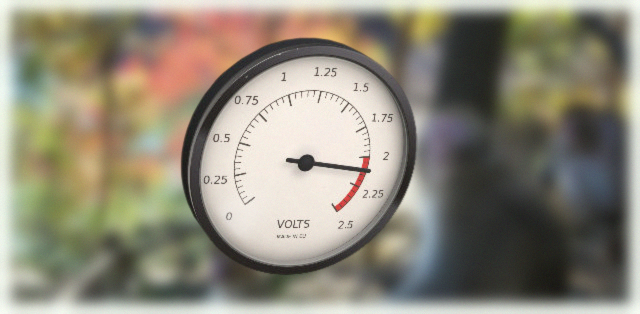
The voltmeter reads 2.1; V
